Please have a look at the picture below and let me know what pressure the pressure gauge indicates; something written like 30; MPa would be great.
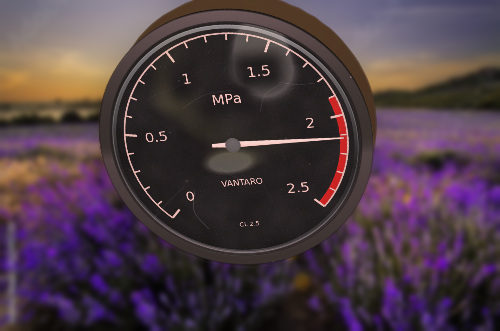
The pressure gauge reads 2.1; MPa
